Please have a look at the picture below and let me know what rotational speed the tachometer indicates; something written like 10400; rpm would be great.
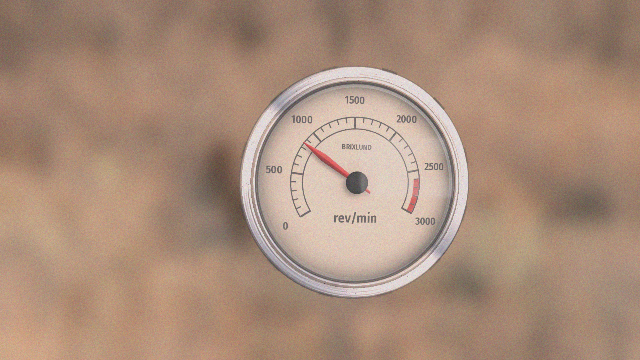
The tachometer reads 850; rpm
